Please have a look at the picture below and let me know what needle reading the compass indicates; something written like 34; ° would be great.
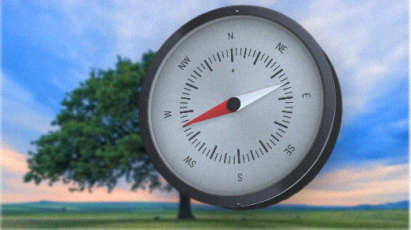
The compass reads 255; °
